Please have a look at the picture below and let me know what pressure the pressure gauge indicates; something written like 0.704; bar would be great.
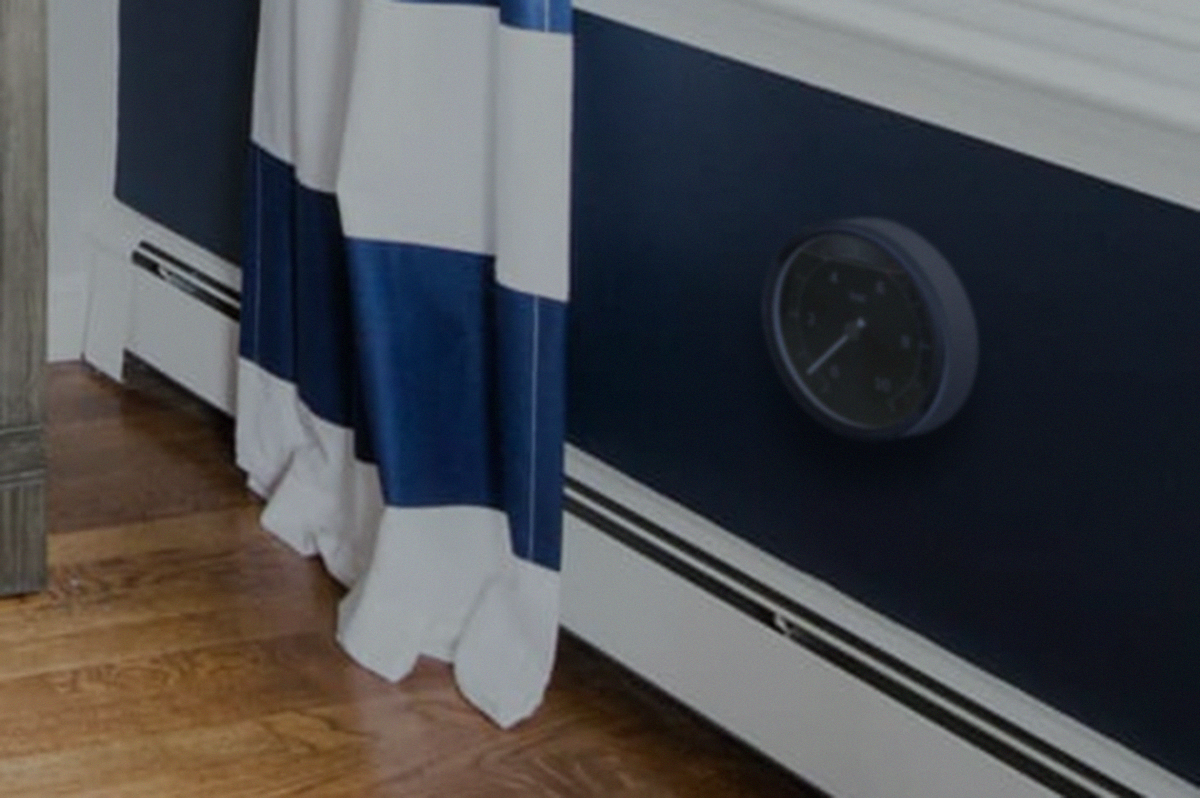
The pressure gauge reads 0.5; bar
